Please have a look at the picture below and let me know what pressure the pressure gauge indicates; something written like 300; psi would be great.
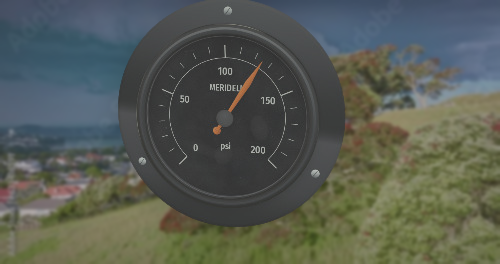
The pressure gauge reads 125; psi
